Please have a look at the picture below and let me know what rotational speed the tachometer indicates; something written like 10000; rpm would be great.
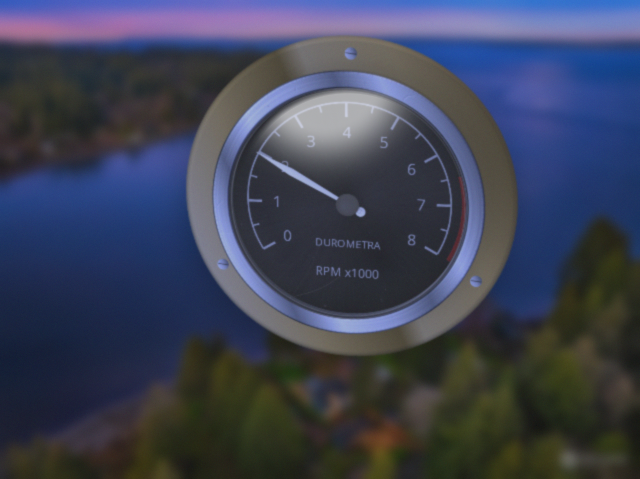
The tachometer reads 2000; rpm
